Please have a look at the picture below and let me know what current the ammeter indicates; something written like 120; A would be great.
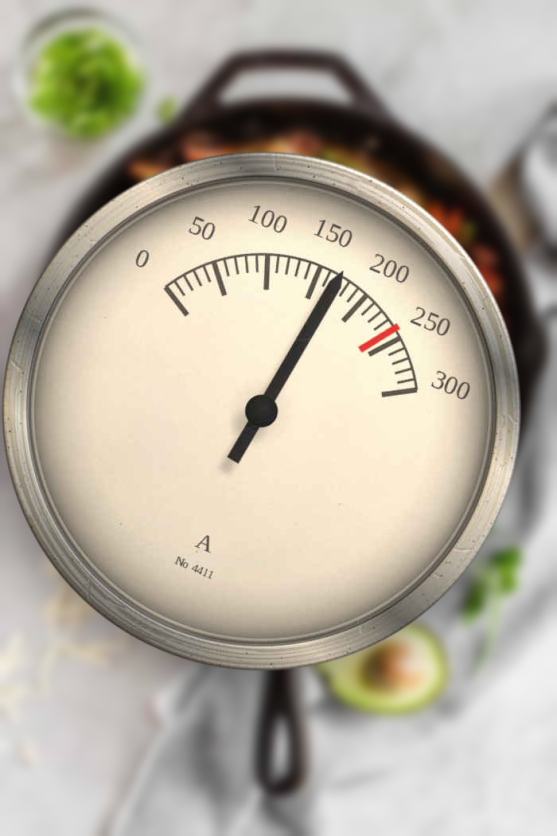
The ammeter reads 170; A
